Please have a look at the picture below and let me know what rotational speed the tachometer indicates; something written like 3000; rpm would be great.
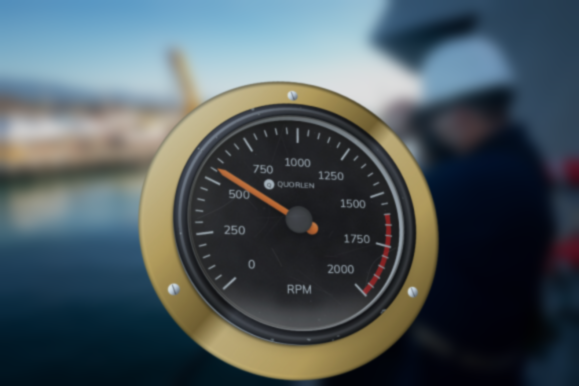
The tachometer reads 550; rpm
